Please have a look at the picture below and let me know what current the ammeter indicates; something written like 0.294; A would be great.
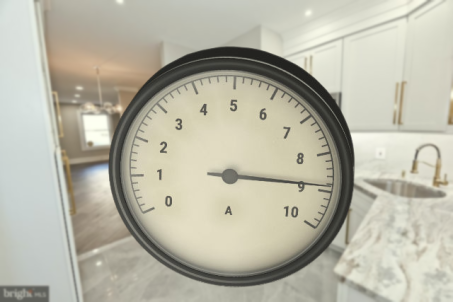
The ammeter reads 8.8; A
